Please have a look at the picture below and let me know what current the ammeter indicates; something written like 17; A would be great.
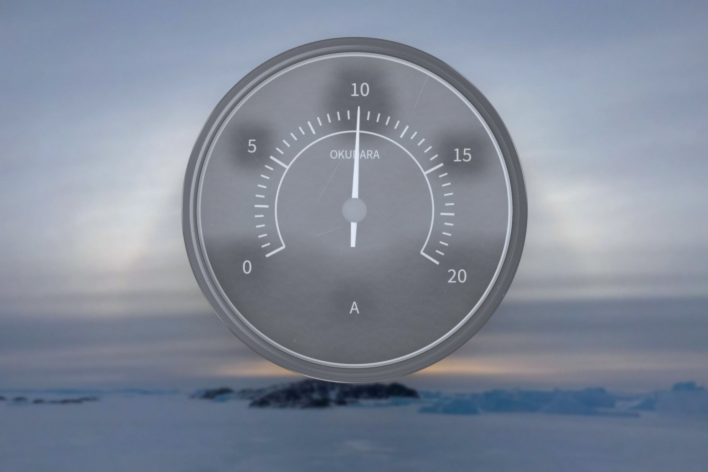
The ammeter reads 10; A
